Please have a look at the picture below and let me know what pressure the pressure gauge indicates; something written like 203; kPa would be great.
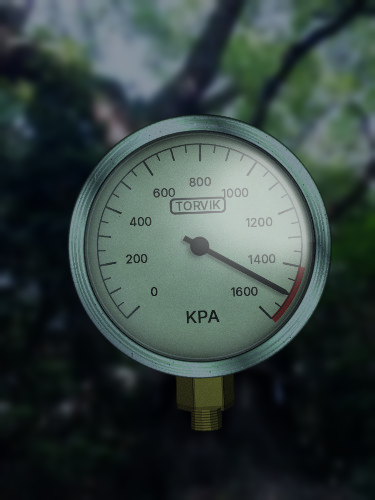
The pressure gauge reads 1500; kPa
